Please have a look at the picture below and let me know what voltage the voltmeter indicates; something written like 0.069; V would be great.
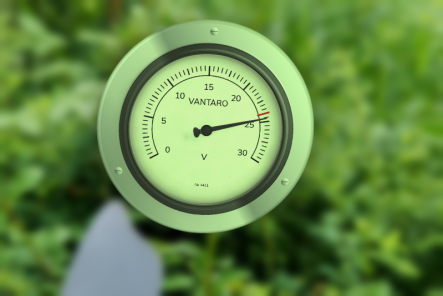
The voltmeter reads 24.5; V
